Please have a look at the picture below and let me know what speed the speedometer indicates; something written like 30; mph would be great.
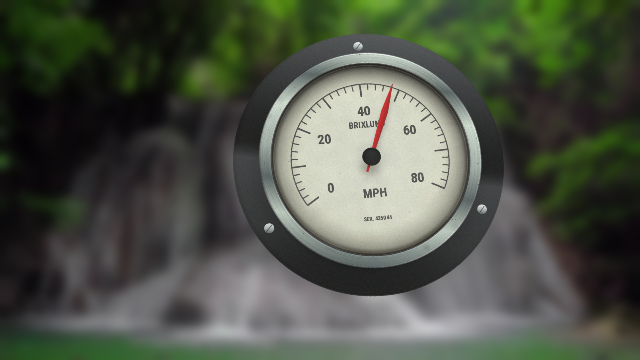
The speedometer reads 48; mph
